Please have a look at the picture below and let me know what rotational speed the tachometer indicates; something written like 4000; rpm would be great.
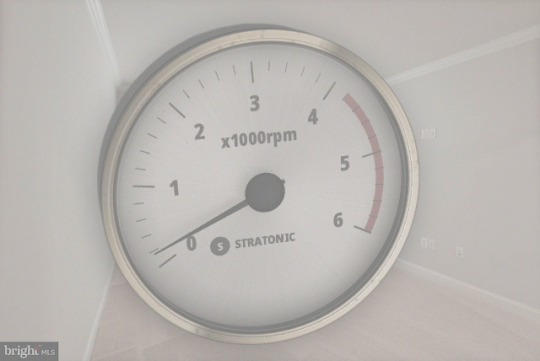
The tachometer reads 200; rpm
